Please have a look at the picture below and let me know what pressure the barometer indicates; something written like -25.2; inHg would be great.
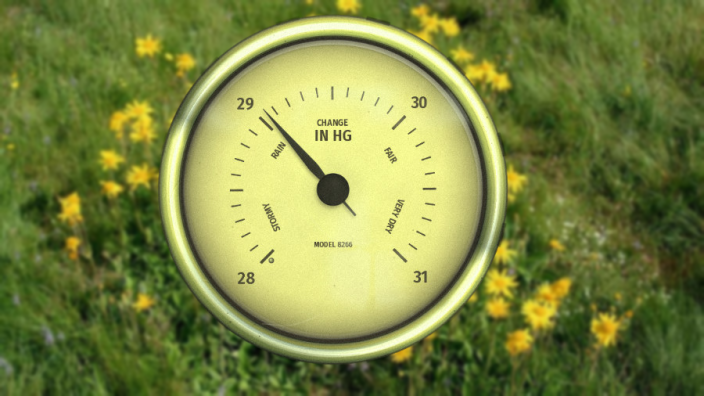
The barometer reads 29.05; inHg
